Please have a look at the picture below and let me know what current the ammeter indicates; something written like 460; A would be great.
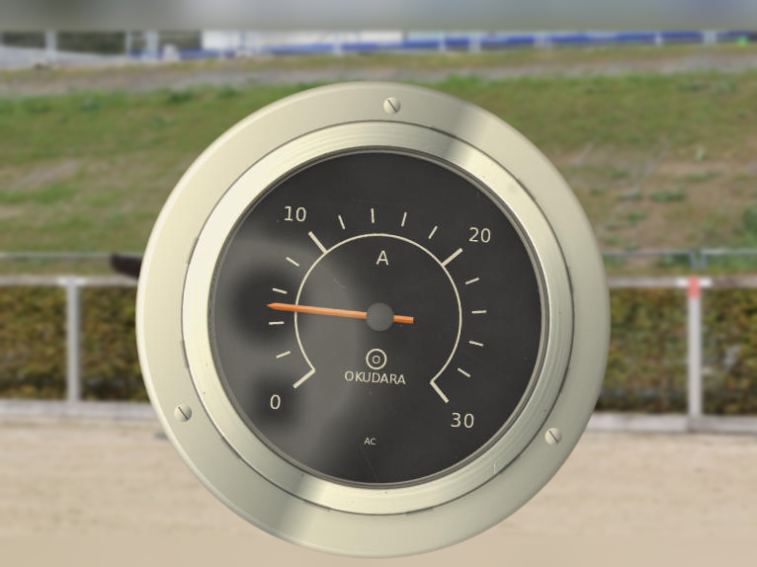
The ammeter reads 5; A
